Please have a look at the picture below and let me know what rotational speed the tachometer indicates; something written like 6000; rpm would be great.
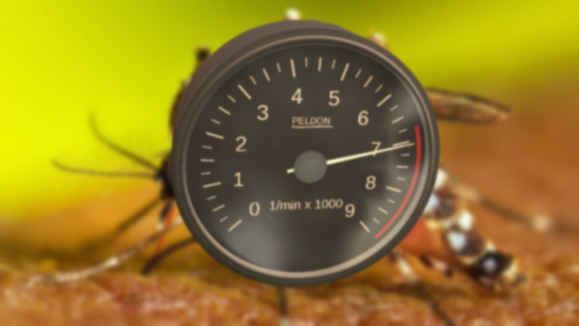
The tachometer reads 7000; rpm
